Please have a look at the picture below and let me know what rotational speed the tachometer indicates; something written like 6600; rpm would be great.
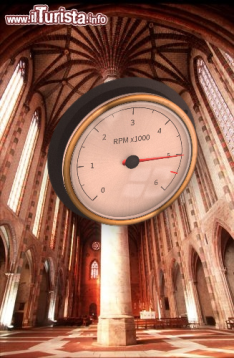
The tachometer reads 5000; rpm
